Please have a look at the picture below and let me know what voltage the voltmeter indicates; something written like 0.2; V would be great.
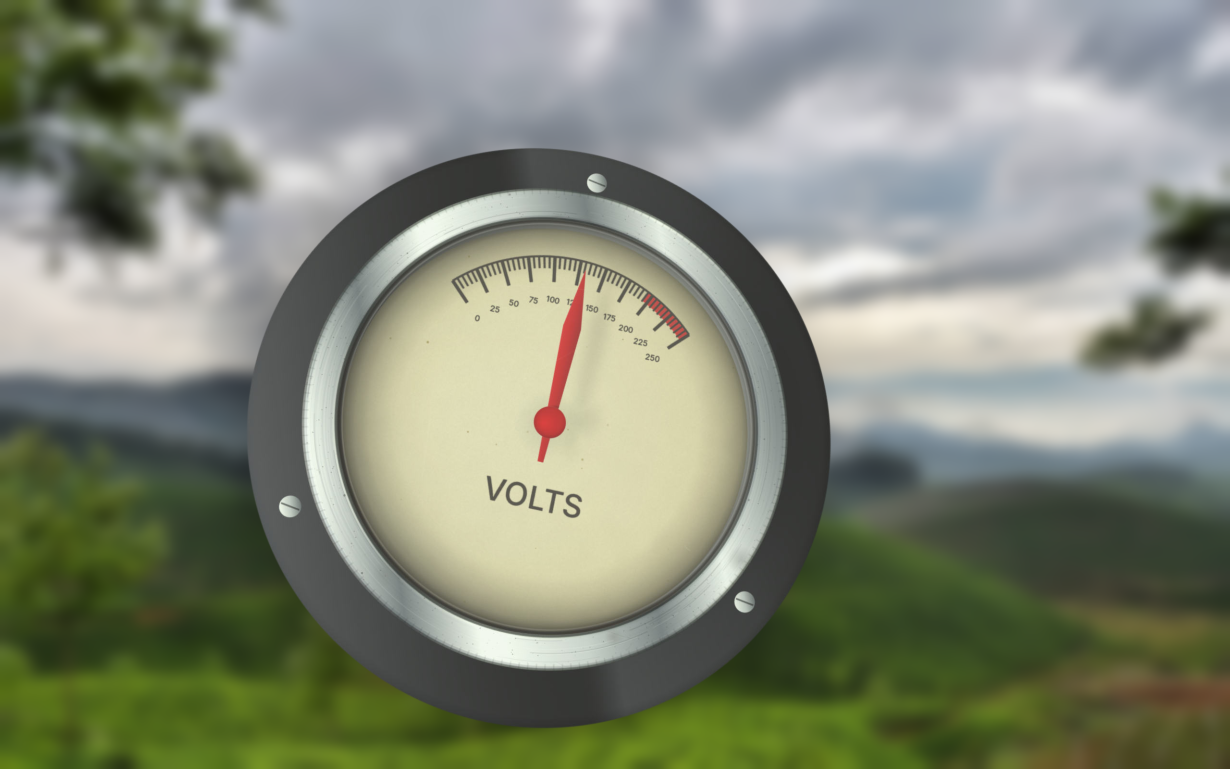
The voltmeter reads 130; V
